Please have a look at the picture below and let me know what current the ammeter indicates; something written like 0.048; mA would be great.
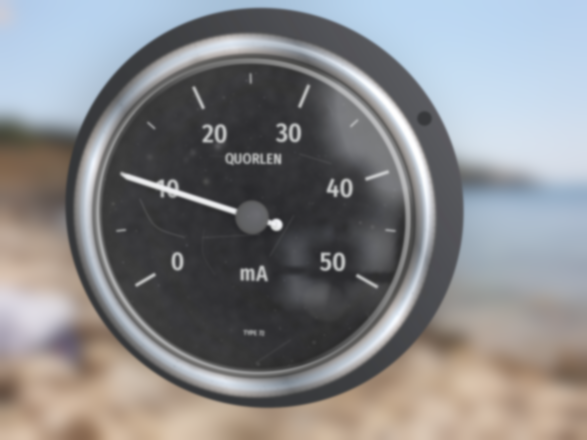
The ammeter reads 10; mA
